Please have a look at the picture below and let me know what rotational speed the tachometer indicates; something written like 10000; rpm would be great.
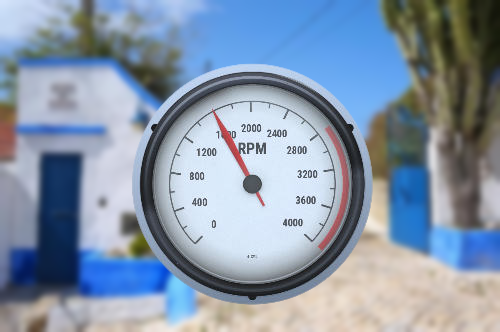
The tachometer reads 1600; rpm
